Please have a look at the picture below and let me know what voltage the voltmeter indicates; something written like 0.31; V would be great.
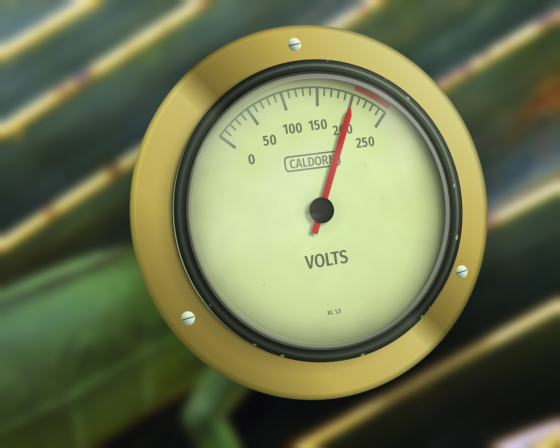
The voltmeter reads 200; V
